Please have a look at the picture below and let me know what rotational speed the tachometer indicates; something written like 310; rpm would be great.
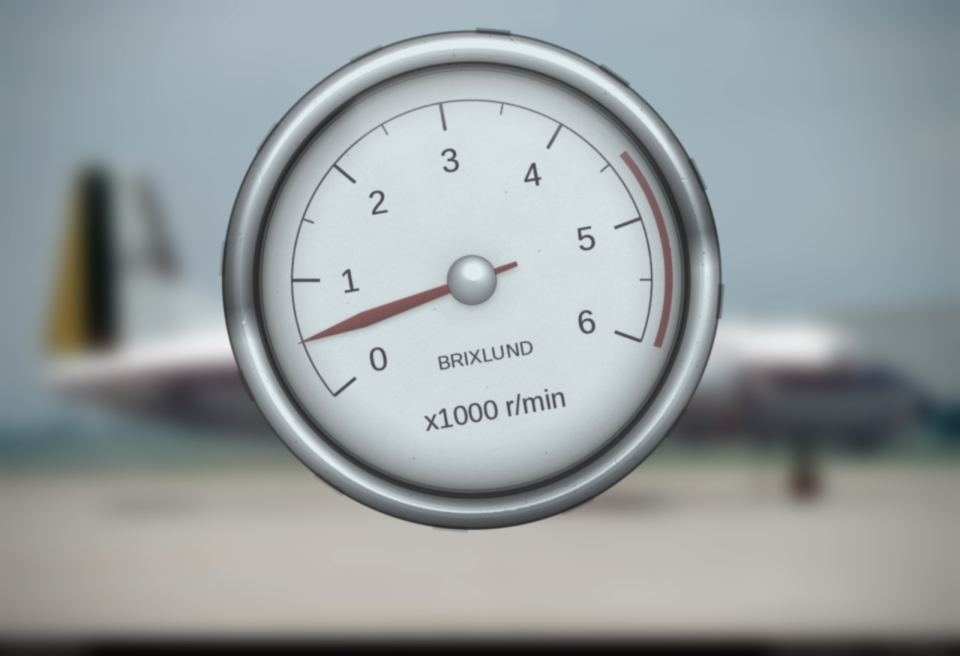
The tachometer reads 500; rpm
